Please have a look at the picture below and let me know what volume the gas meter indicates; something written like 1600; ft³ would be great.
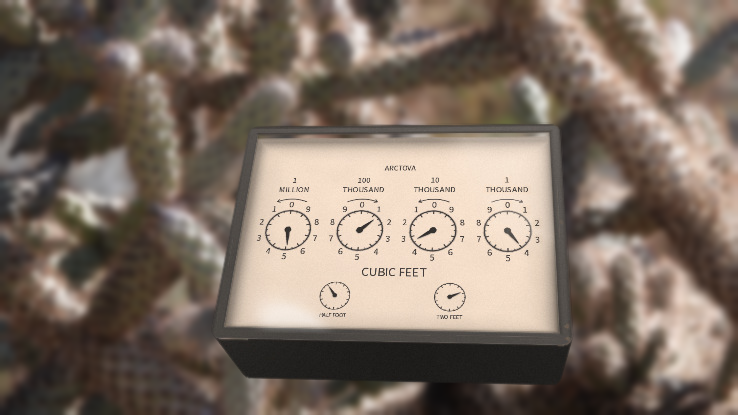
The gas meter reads 513400; ft³
